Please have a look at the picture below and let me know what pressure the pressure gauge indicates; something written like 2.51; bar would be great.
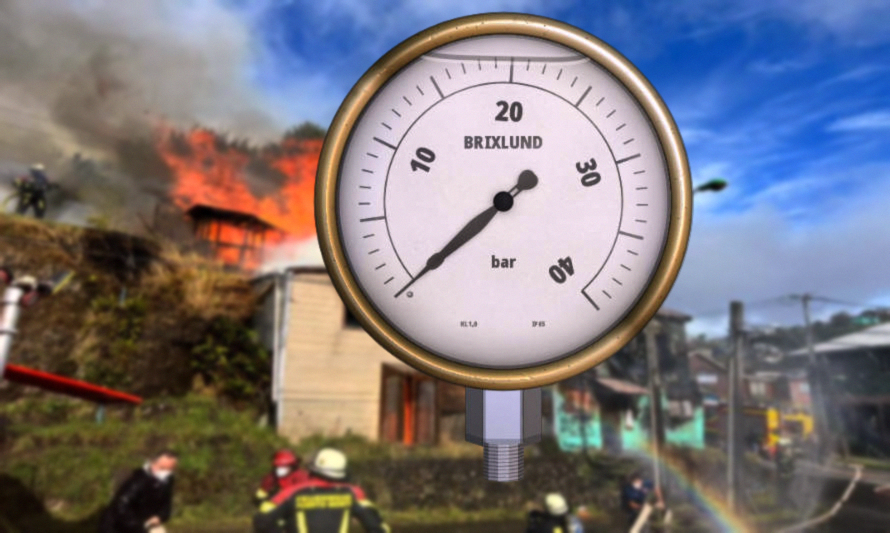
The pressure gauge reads 0; bar
